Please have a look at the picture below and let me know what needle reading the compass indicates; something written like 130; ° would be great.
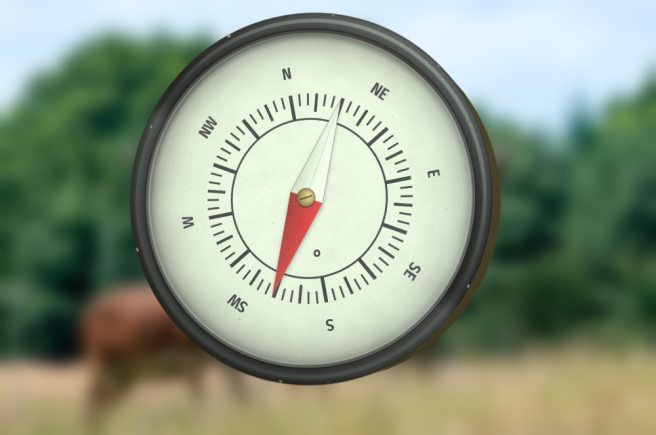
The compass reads 210; °
